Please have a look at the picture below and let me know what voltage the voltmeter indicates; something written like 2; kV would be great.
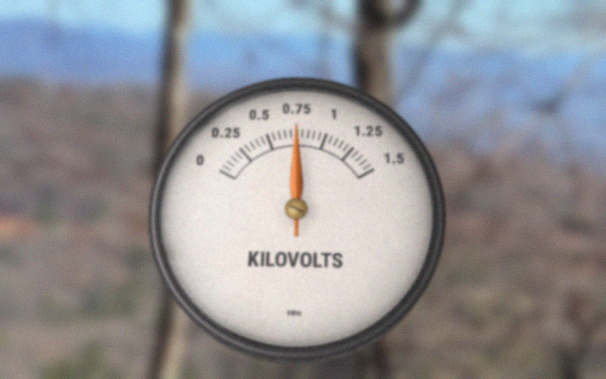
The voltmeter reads 0.75; kV
